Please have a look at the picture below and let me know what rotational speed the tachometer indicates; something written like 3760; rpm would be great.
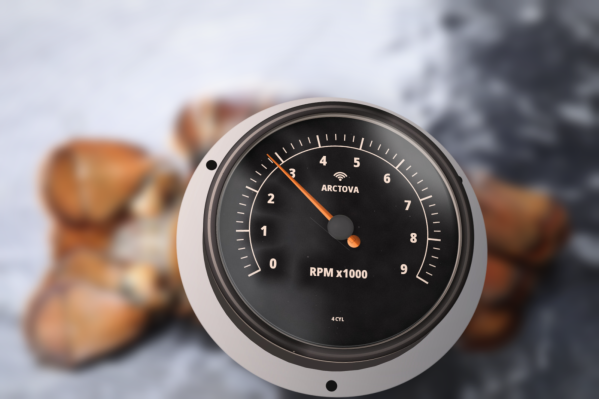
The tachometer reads 2800; rpm
